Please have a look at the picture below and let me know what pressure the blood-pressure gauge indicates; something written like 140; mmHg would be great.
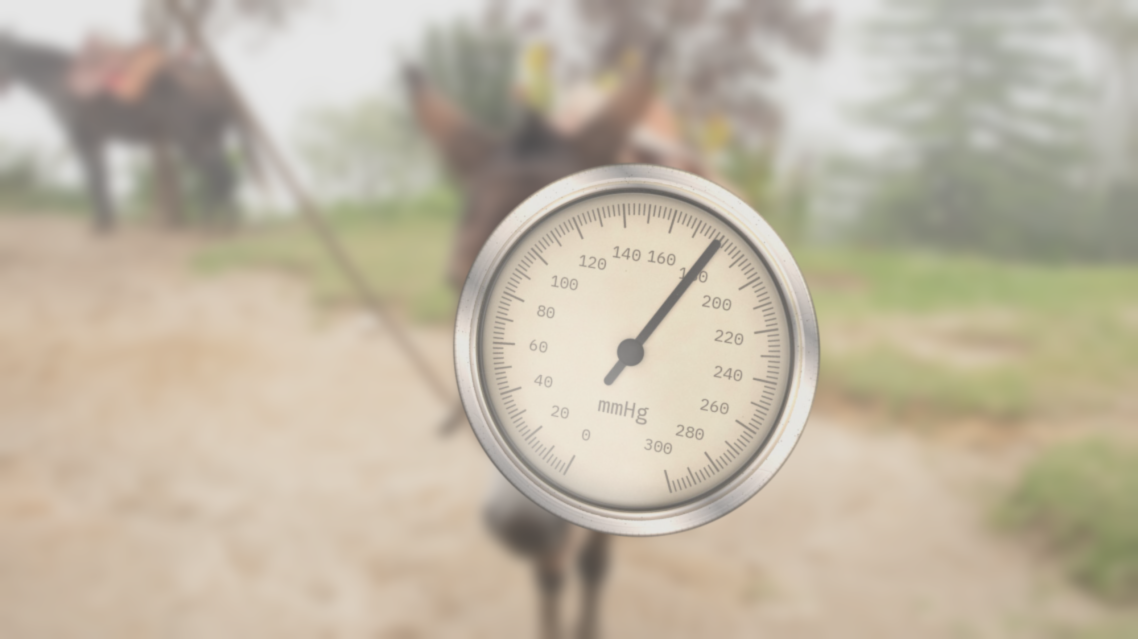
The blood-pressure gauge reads 180; mmHg
